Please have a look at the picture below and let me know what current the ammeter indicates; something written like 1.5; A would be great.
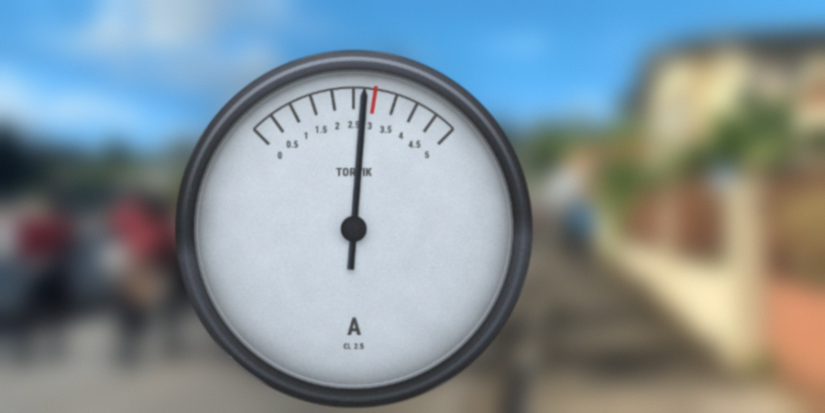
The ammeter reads 2.75; A
